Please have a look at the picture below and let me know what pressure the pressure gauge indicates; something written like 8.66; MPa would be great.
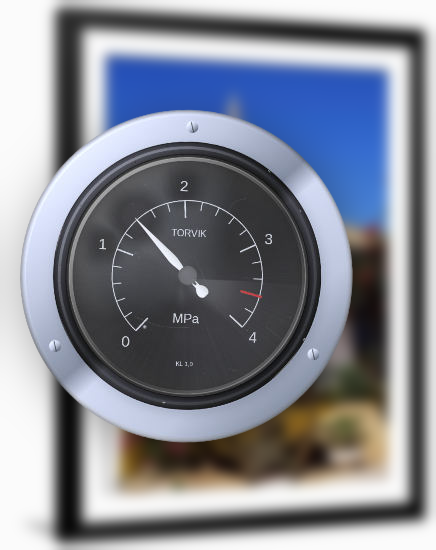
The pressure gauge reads 1.4; MPa
